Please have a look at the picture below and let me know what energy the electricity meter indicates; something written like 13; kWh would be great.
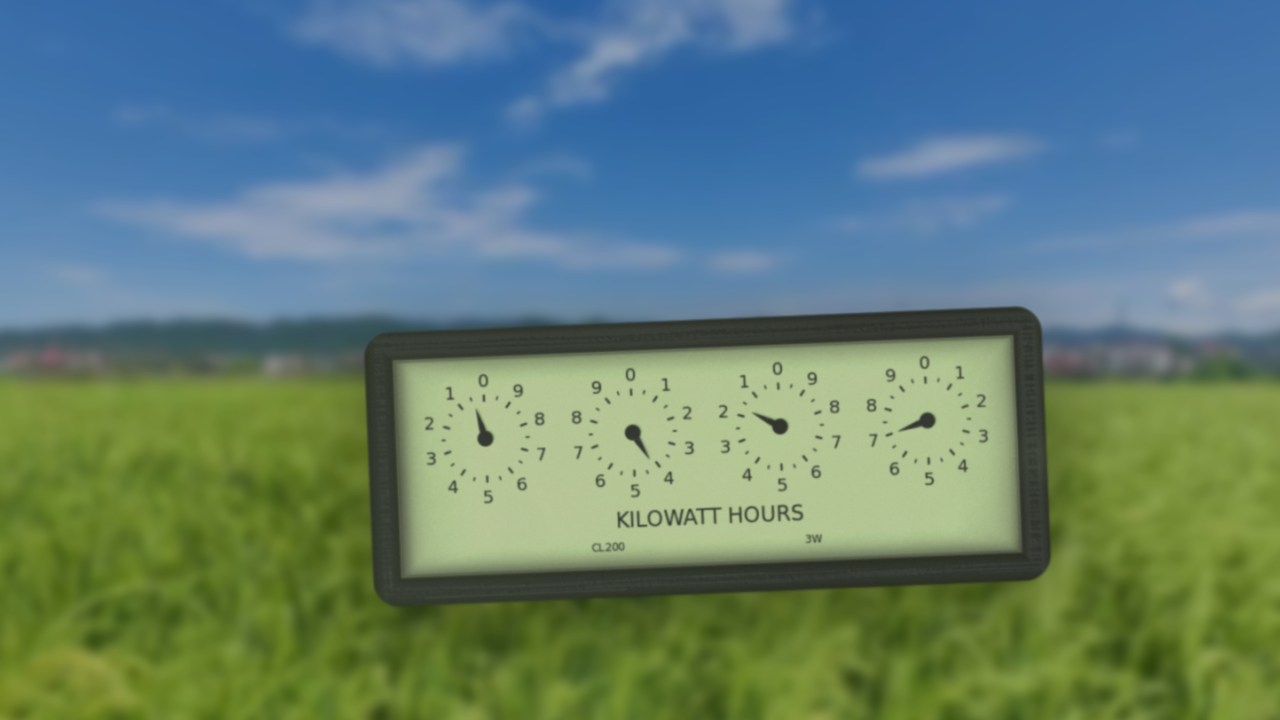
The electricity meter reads 417; kWh
